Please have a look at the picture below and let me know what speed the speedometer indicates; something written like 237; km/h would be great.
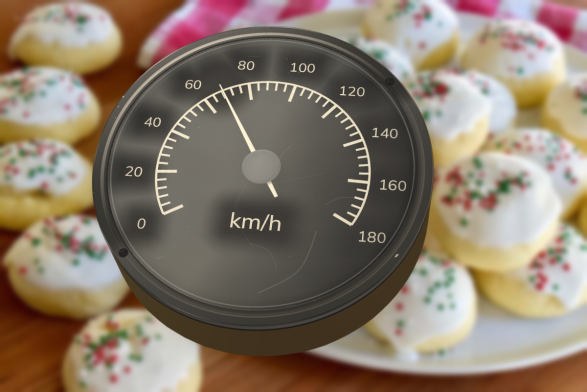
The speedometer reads 68; km/h
